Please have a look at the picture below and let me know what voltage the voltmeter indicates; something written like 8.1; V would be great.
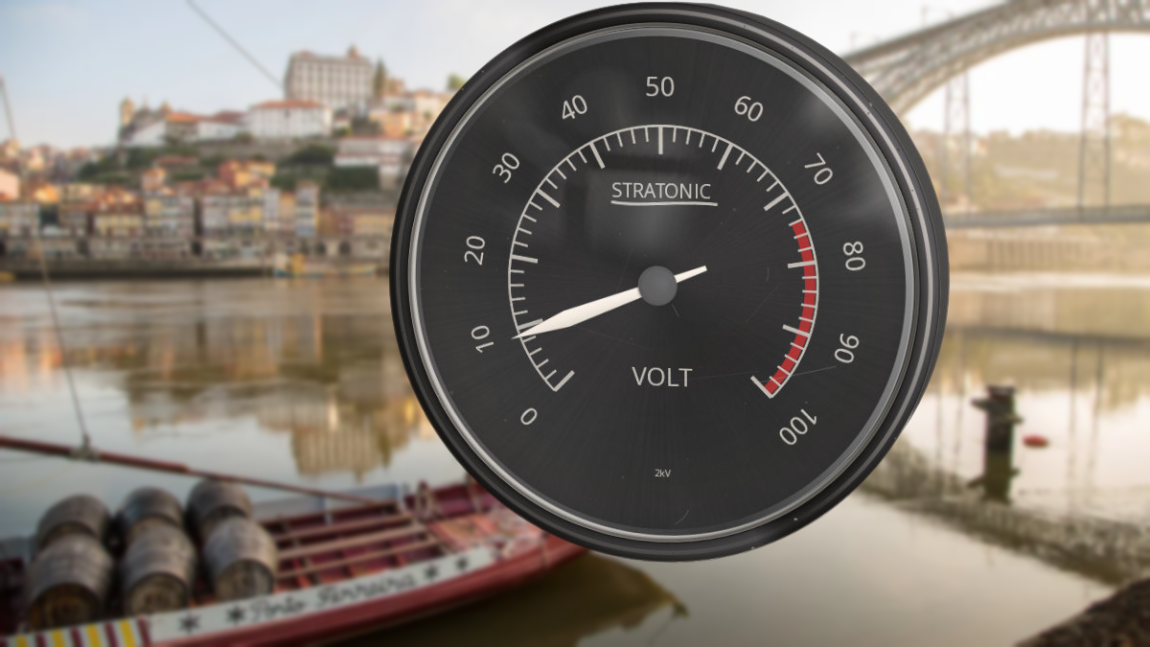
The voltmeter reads 9; V
